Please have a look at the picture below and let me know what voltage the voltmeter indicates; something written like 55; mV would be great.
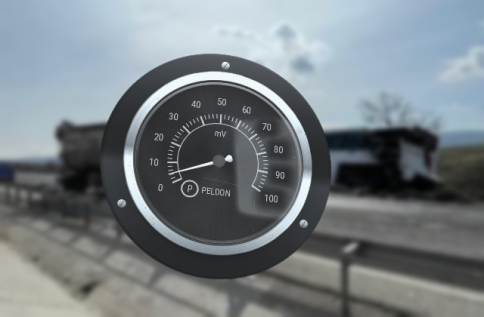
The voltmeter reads 4; mV
